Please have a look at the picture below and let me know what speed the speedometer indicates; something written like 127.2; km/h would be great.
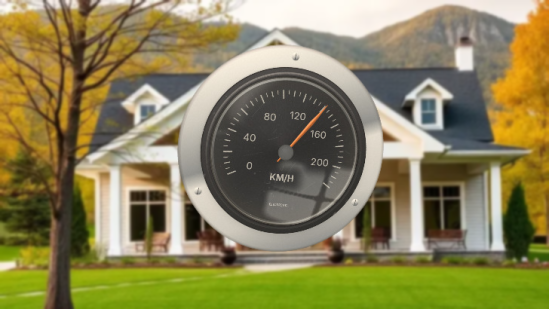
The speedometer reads 140; km/h
